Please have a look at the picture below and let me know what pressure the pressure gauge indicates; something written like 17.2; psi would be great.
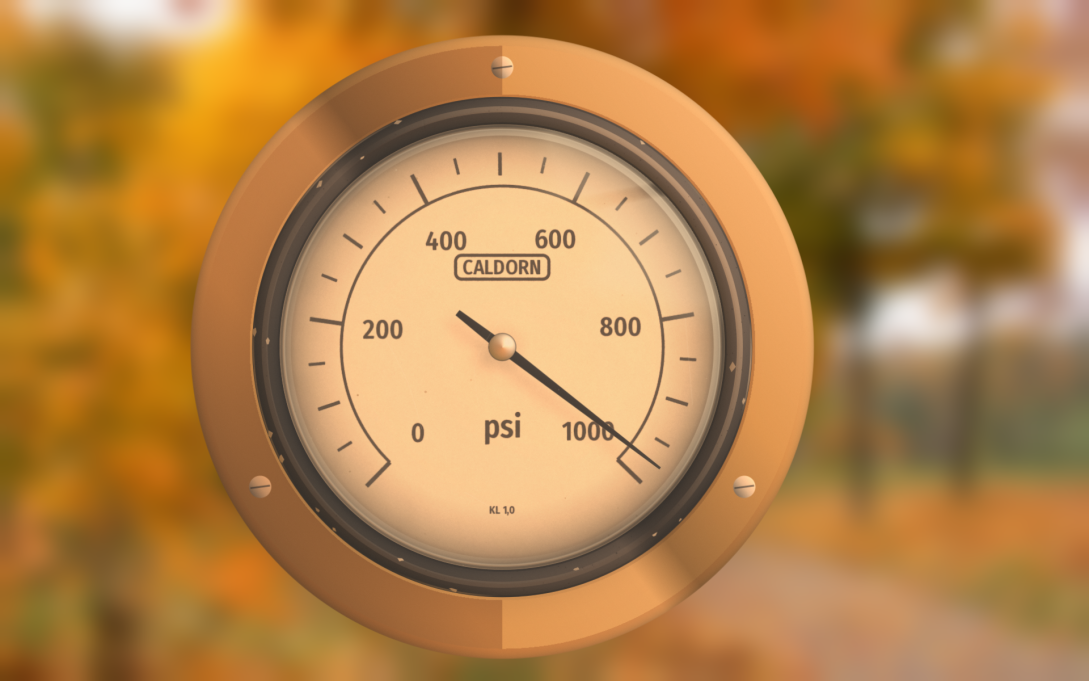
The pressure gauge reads 975; psi
